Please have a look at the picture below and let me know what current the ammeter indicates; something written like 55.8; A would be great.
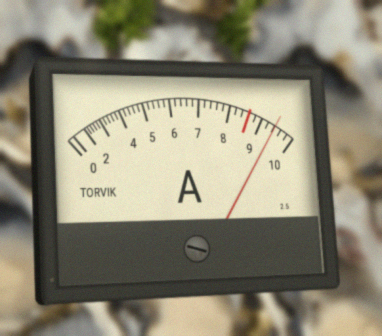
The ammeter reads 9.4; A
